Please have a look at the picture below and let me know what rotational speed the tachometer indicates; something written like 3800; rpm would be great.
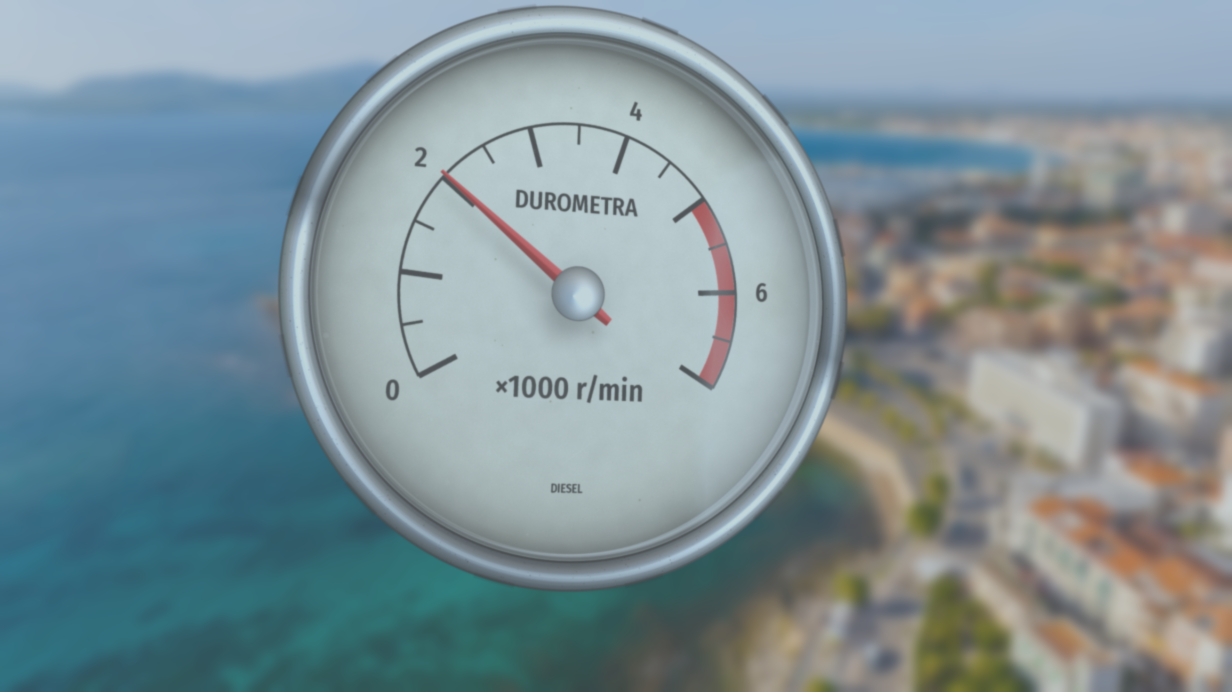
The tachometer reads 2000; rpm
